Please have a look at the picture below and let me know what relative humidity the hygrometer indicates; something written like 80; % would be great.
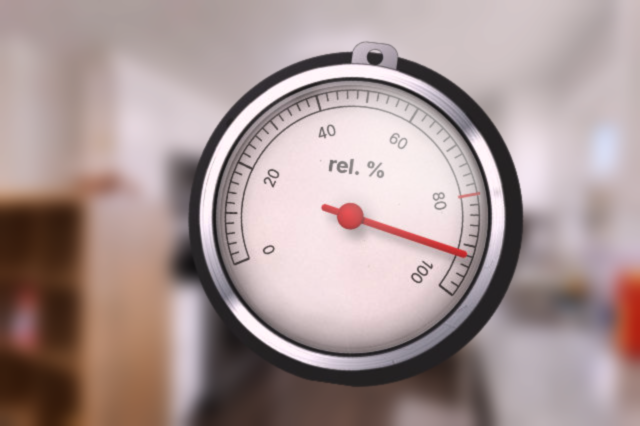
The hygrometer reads 92; %
